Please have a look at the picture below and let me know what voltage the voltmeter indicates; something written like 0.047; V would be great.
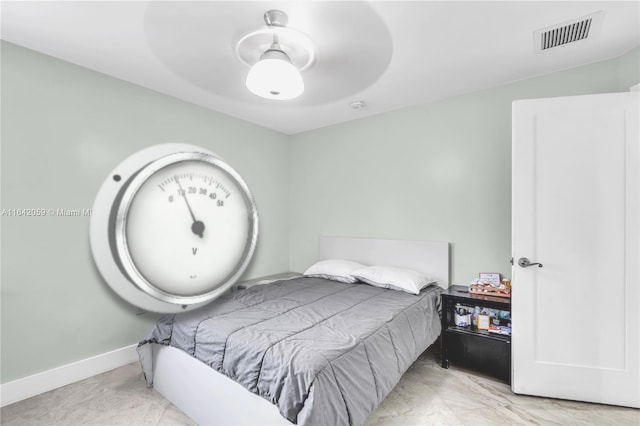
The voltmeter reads 10; V
